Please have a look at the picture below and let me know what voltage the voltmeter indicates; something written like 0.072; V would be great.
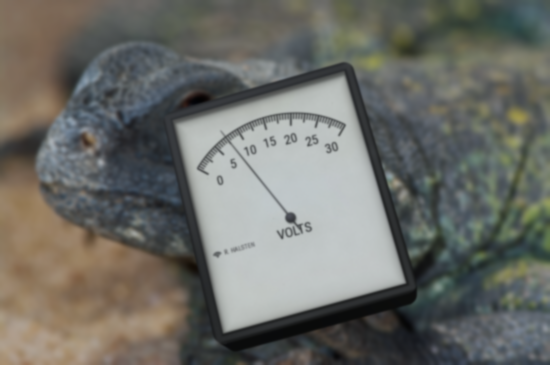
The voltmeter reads 7.5; V
